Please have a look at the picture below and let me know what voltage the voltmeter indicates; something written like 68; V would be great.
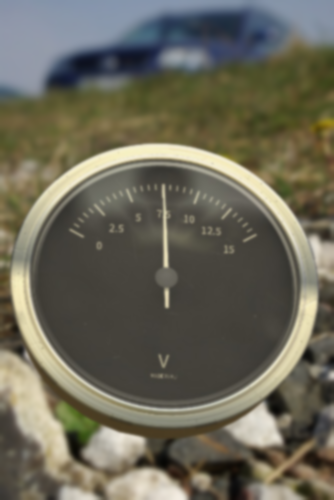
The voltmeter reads 7.5; V
